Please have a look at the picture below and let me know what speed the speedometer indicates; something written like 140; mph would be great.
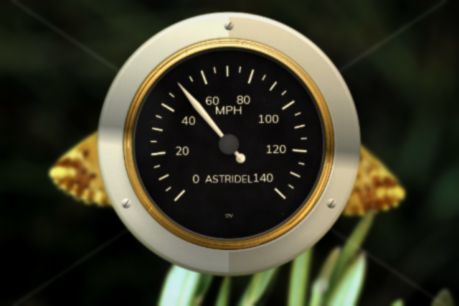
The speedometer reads 50; mph
